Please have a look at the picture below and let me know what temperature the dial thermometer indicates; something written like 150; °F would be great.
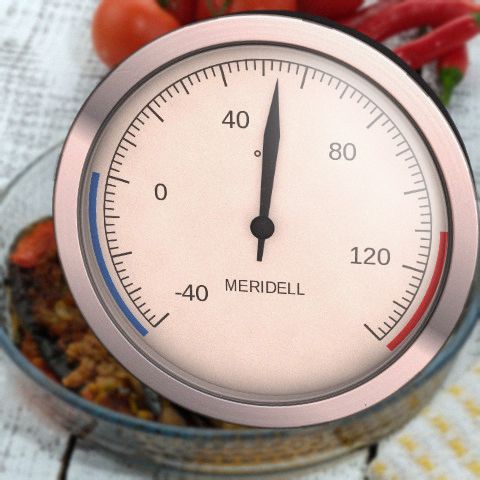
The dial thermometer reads 54; °F
